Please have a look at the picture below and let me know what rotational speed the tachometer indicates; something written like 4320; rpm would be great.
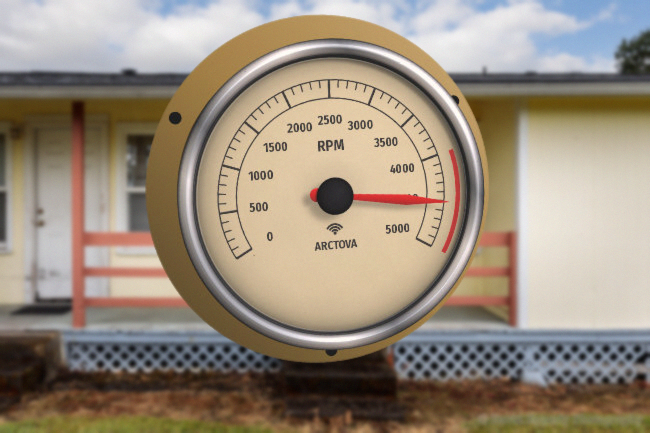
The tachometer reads 4500; rpm
